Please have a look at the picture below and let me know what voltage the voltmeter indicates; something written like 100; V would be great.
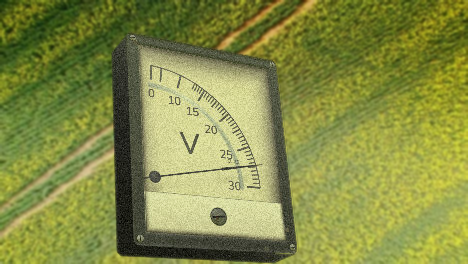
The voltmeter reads 27.5; V
